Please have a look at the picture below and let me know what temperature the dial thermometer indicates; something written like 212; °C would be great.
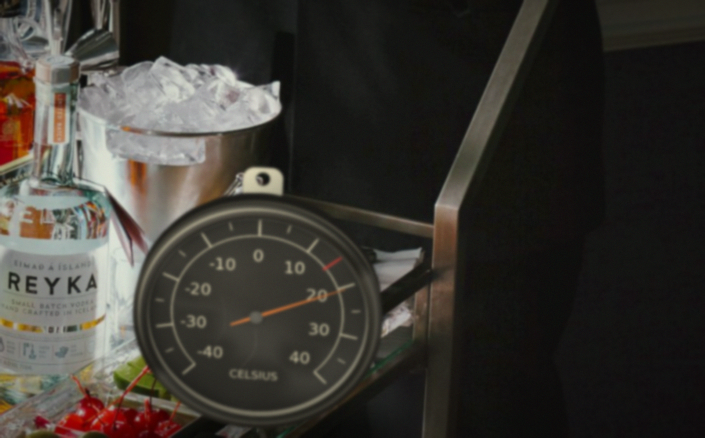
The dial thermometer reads 20; °C
